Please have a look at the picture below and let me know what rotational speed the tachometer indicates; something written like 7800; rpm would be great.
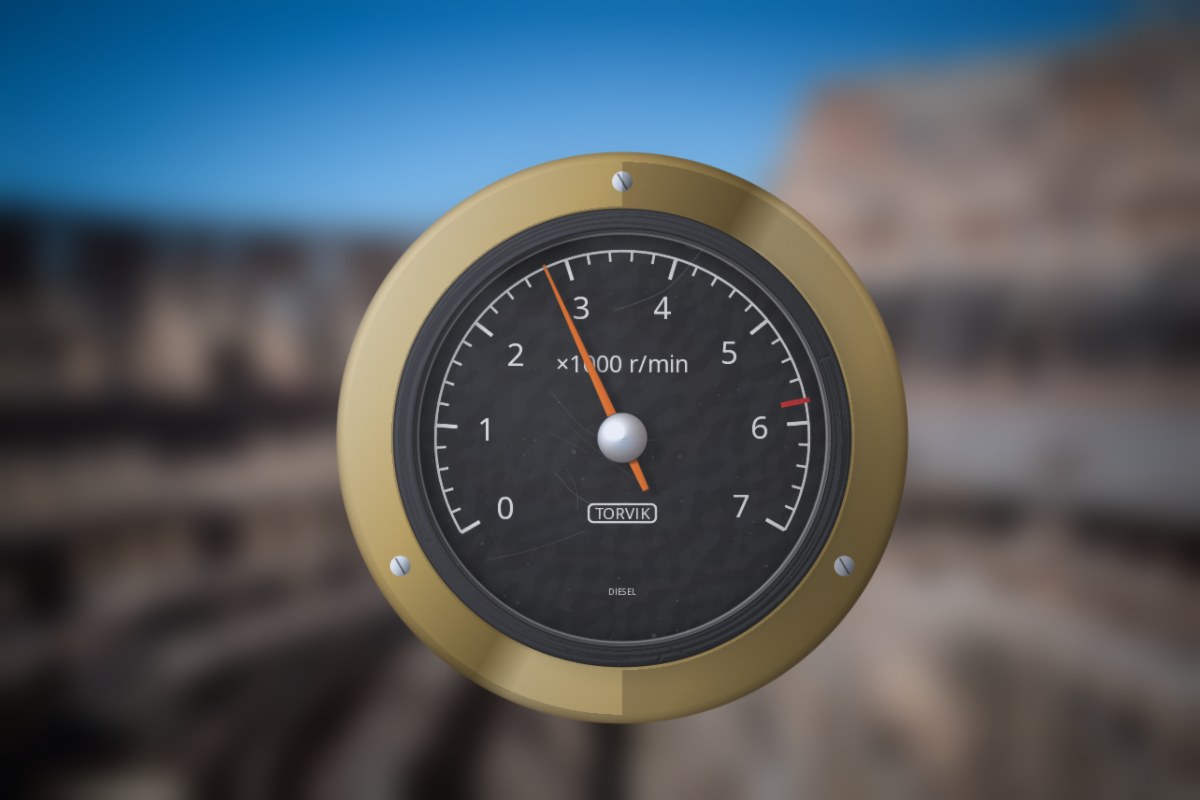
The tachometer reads 2800; rpm
